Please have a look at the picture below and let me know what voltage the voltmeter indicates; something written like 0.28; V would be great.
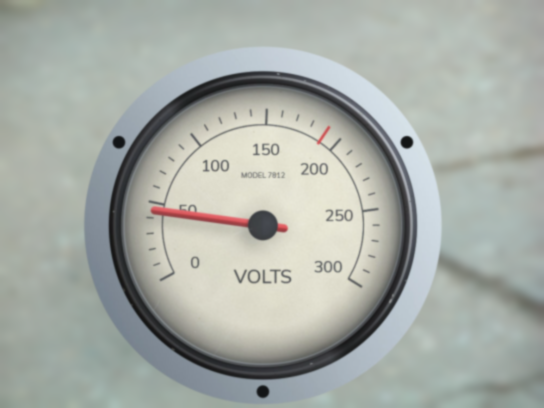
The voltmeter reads 45; V
